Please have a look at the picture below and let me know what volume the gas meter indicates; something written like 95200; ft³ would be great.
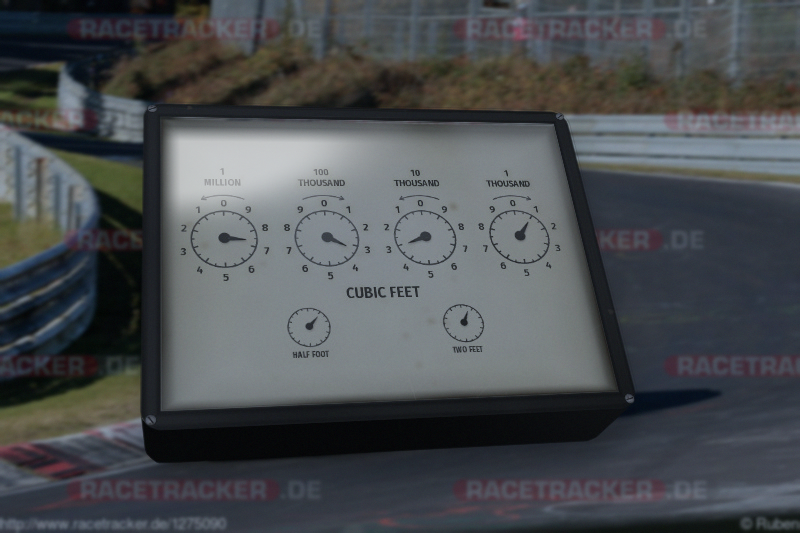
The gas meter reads 733100; ft³
